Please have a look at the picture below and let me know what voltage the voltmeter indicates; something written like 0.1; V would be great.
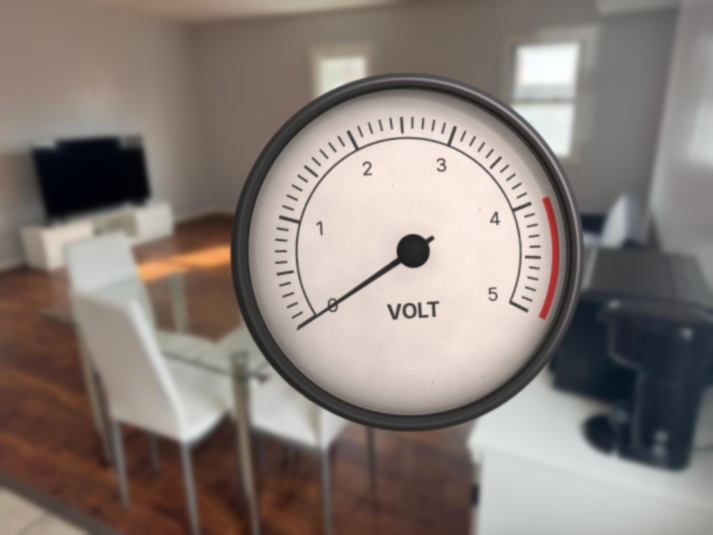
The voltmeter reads 0; V
